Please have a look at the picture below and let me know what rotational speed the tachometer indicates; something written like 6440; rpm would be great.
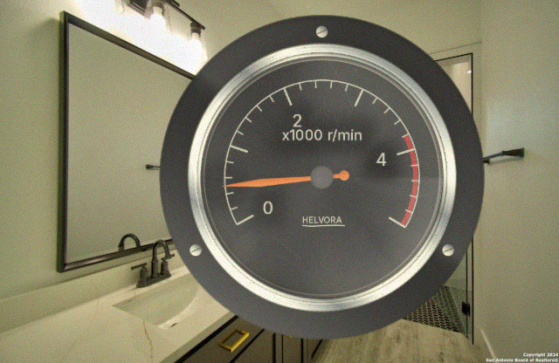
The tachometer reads 500; rpm
